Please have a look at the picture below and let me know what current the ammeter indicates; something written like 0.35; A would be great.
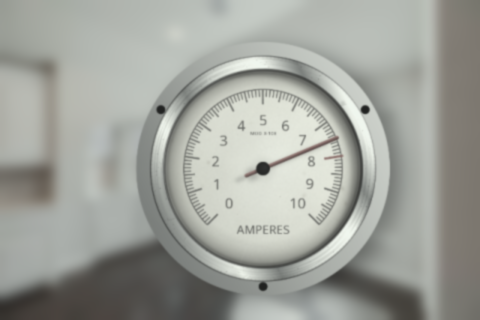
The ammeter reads 7.5; A
